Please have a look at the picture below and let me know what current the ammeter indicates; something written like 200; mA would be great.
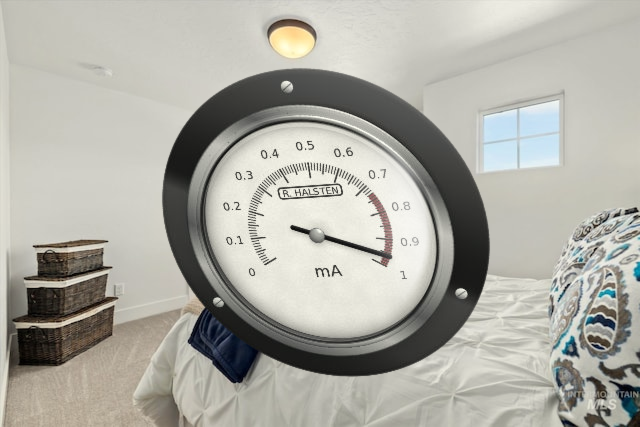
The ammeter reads 0.95; mA
